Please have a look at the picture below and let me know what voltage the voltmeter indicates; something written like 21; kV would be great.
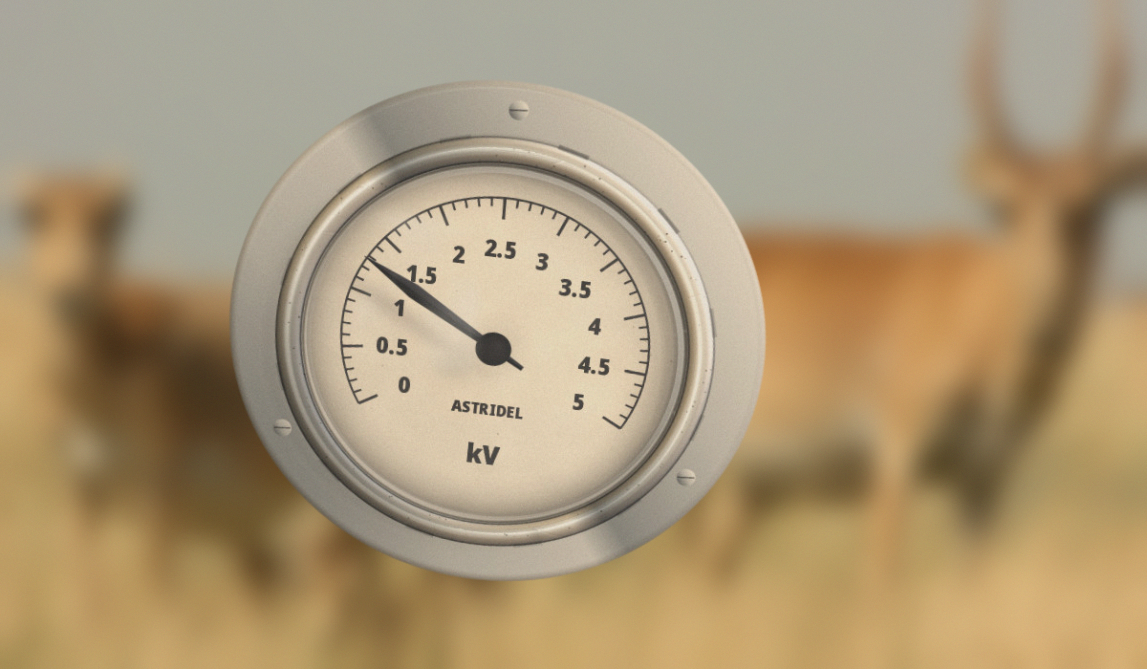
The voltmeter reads 1.3; kV
